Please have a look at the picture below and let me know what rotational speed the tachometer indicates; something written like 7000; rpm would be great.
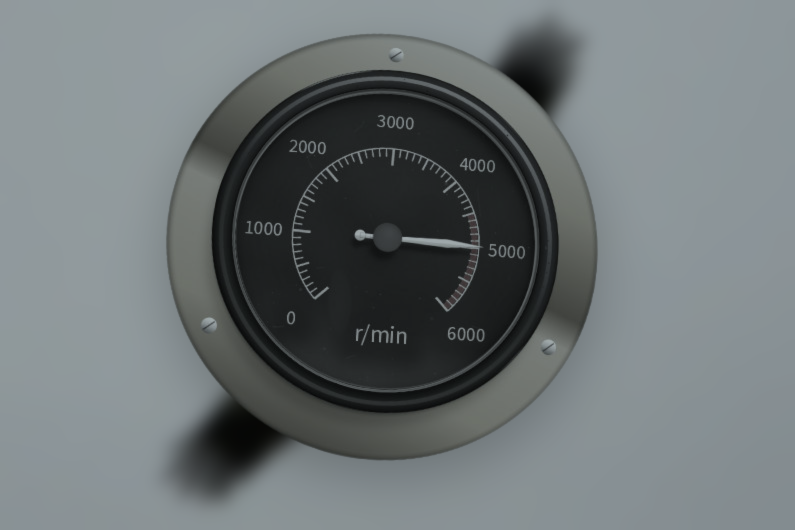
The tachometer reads 5000; rpm
